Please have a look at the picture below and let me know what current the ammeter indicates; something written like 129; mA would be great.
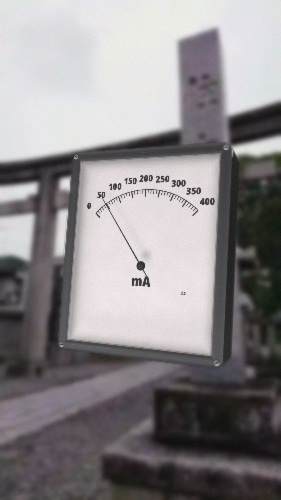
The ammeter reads 50; mA
